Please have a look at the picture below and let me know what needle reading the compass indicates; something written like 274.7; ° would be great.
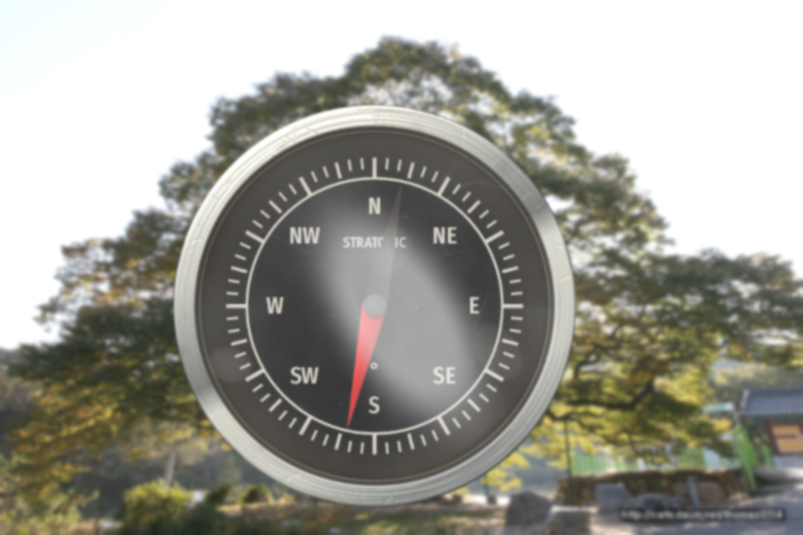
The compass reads 192.5; °
